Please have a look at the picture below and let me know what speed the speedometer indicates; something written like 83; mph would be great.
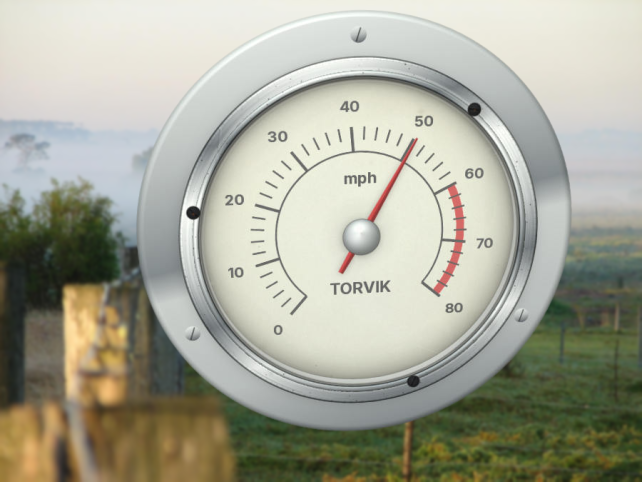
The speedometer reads 50; mph
